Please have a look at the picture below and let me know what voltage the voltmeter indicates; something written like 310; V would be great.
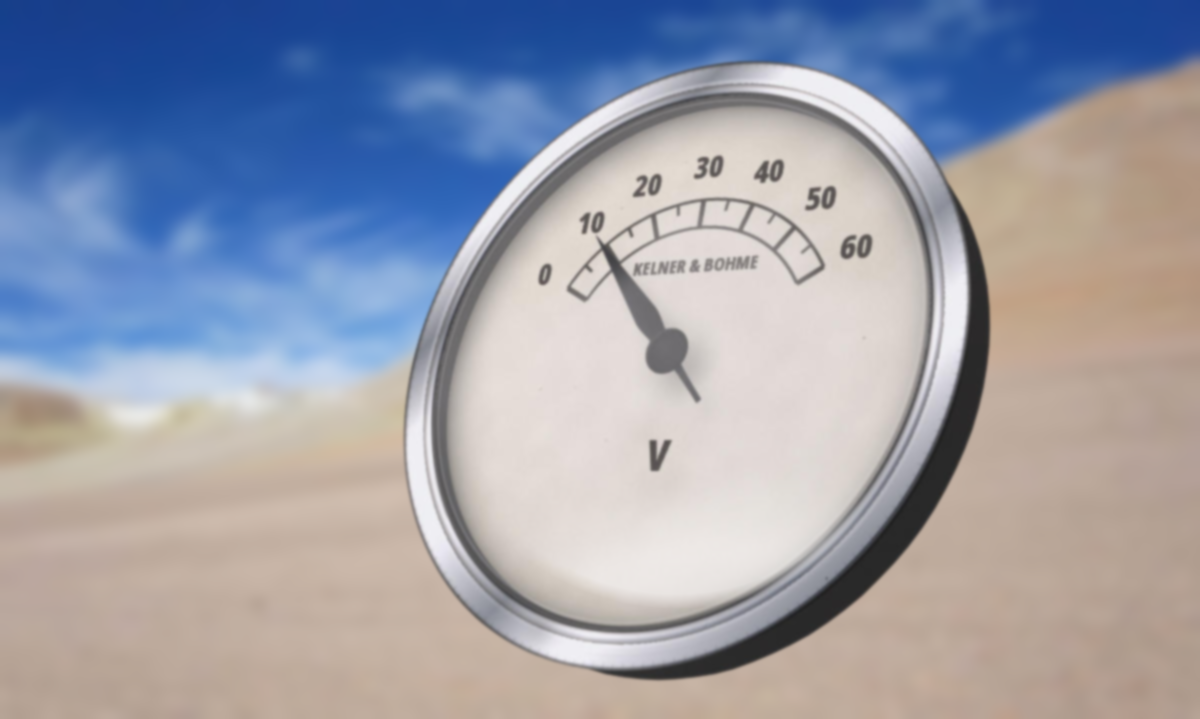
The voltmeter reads 10; V
